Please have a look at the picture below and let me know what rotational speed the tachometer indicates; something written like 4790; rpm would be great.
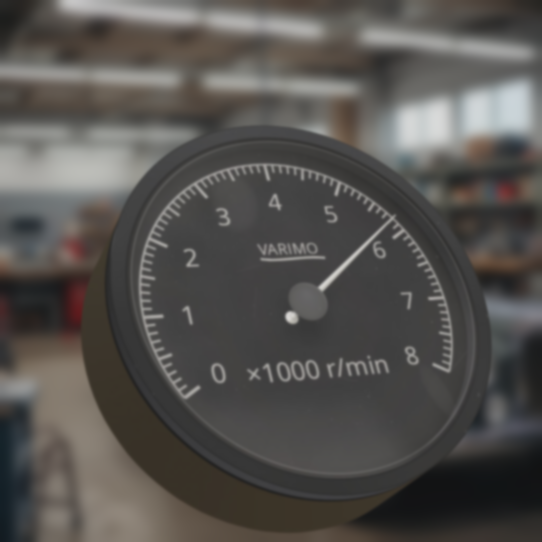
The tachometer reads 5800; rpm
